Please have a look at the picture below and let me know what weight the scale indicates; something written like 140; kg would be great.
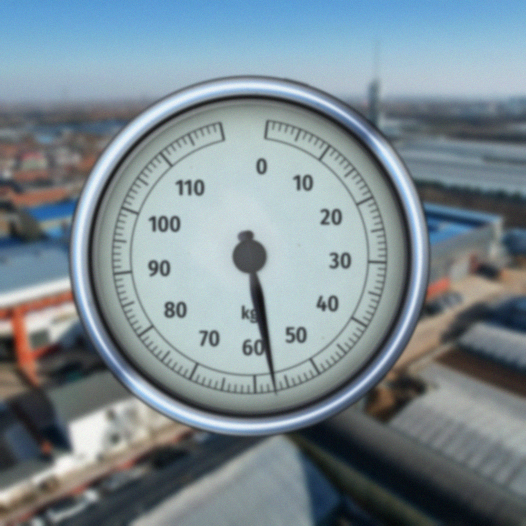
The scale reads 57; kg
